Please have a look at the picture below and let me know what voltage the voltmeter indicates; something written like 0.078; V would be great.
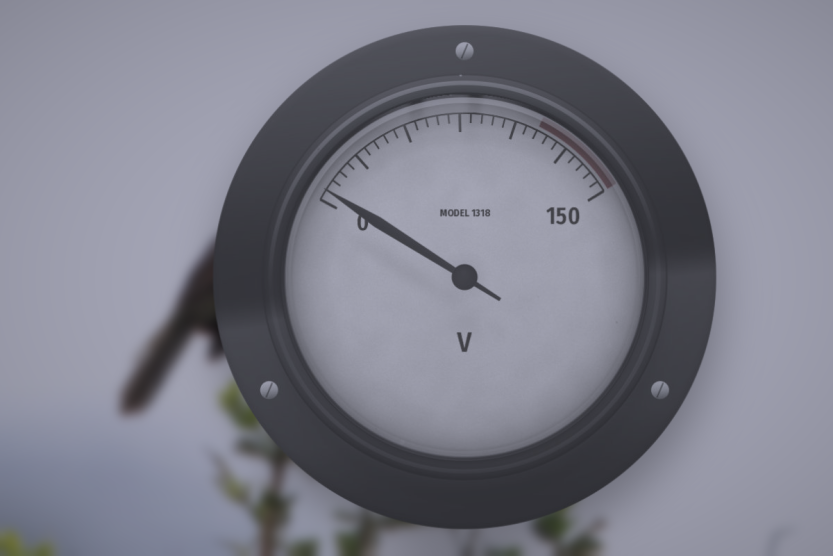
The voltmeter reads 5; V
